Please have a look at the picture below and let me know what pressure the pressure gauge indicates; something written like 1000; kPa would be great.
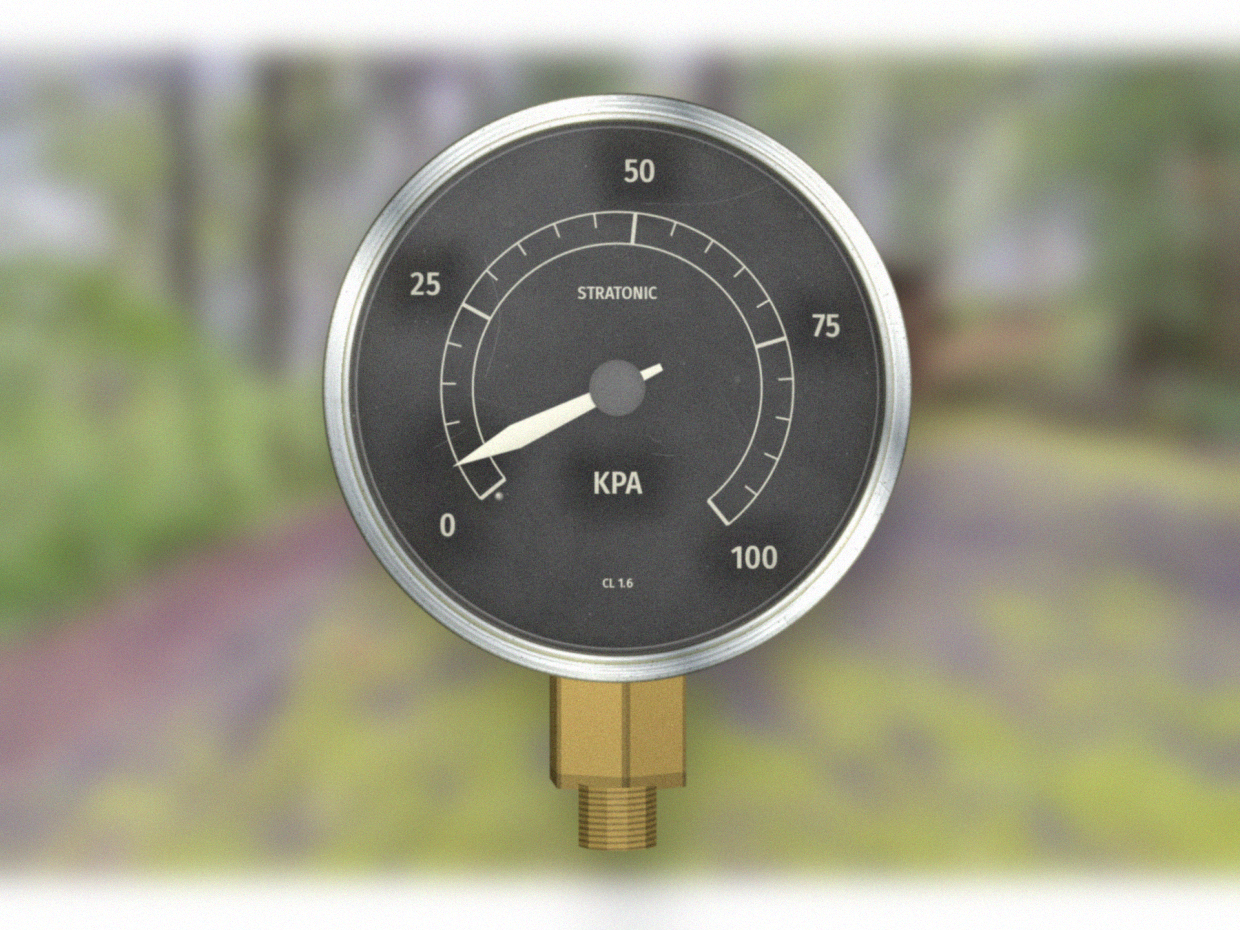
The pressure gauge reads 5; kPa
